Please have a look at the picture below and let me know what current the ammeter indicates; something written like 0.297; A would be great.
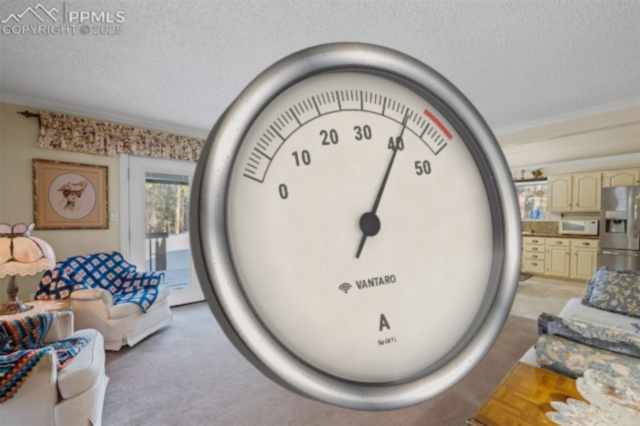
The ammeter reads 40; A
